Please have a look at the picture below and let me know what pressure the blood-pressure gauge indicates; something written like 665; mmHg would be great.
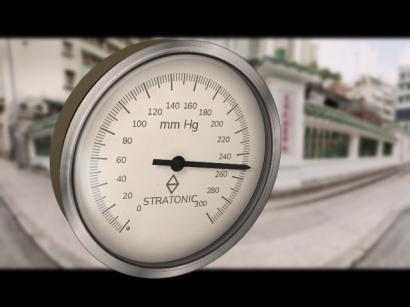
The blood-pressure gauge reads 250; mmHg
